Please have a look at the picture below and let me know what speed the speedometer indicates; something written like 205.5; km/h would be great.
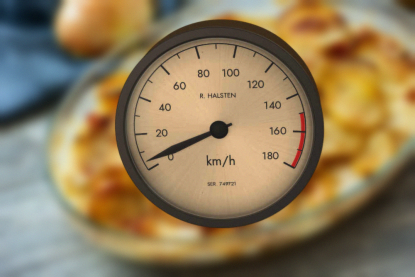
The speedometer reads 5; km/h
